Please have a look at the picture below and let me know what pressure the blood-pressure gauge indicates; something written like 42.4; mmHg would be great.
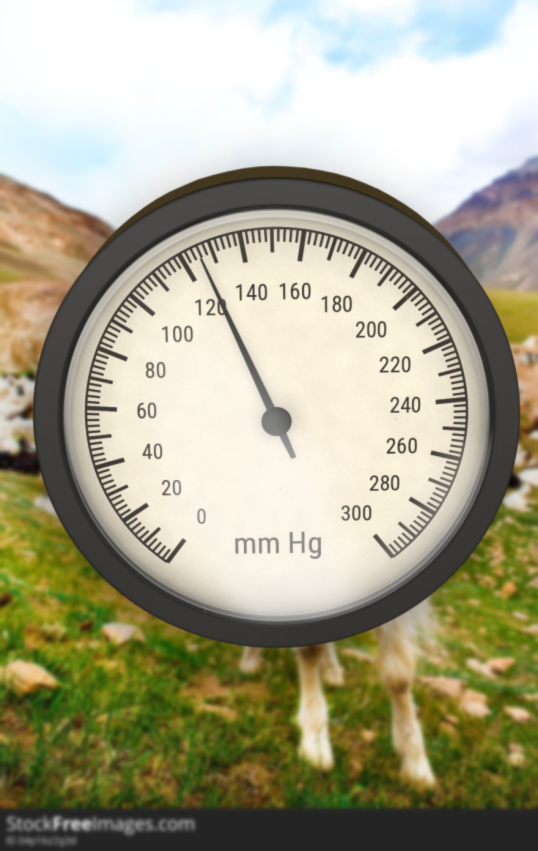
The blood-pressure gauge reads 126; mmHg
